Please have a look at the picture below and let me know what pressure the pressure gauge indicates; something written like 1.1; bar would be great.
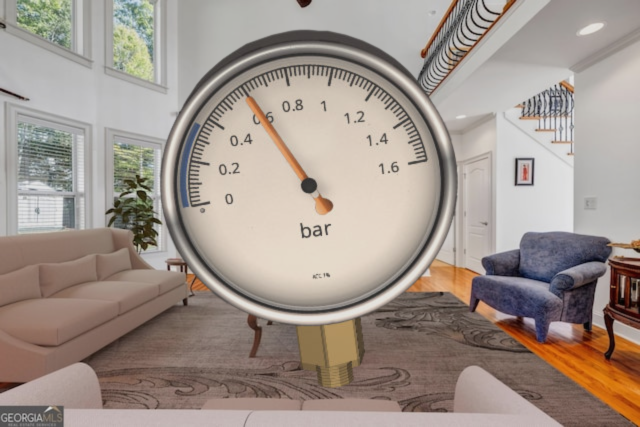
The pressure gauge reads 0.6; bar
